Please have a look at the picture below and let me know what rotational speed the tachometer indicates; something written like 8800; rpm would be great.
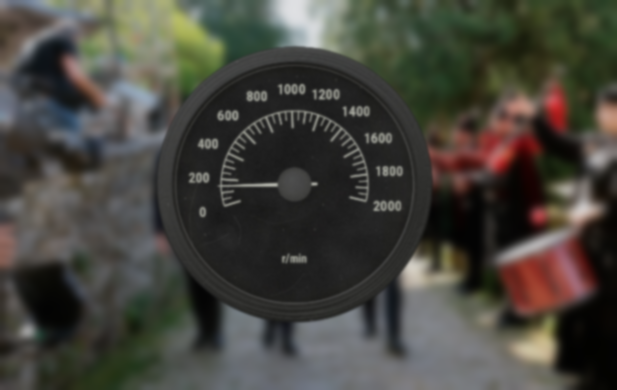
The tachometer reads 150; rpm
